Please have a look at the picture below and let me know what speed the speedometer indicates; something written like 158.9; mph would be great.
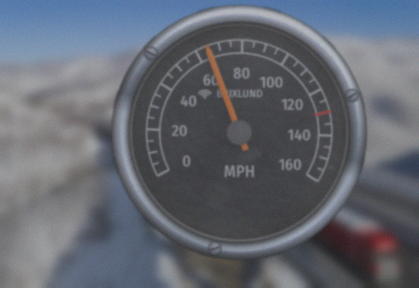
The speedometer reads 65; mph
